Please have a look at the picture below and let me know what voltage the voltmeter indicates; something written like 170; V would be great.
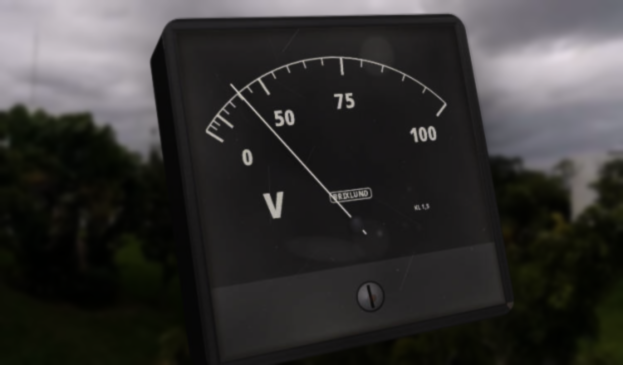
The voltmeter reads 40; V
